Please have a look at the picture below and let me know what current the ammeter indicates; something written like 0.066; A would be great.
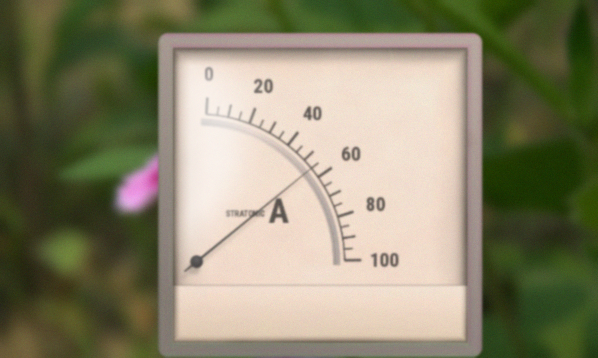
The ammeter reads 55; A
